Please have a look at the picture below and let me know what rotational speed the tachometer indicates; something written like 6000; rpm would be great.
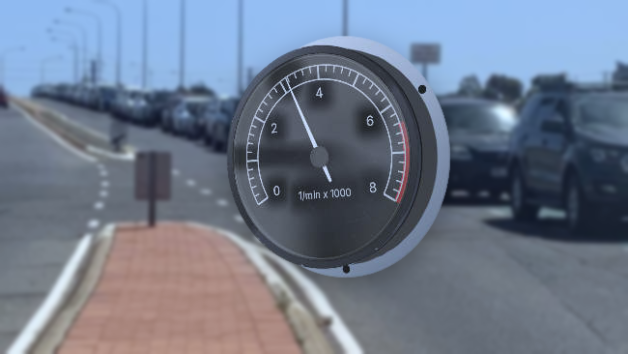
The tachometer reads 3200; rpm
